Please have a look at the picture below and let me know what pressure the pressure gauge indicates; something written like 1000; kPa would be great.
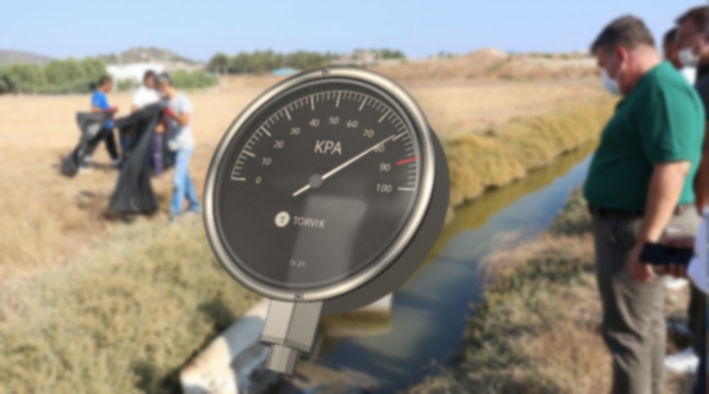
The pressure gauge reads 80; kPa
